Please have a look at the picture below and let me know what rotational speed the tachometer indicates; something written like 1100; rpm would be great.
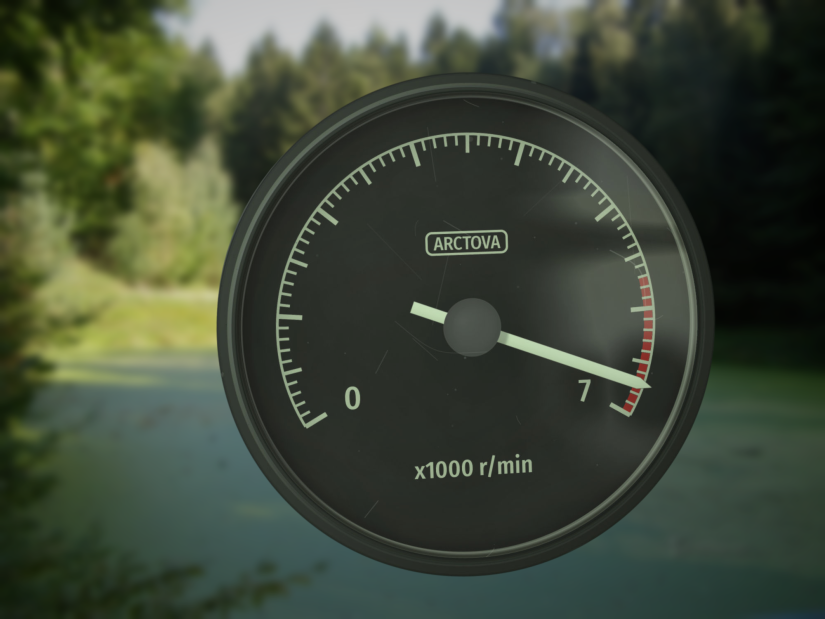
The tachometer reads 6700; rpm
